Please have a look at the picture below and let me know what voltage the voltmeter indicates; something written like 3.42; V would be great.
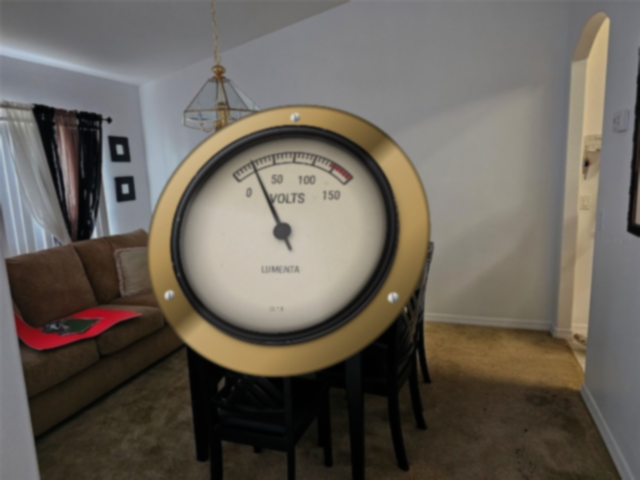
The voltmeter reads 25; V
